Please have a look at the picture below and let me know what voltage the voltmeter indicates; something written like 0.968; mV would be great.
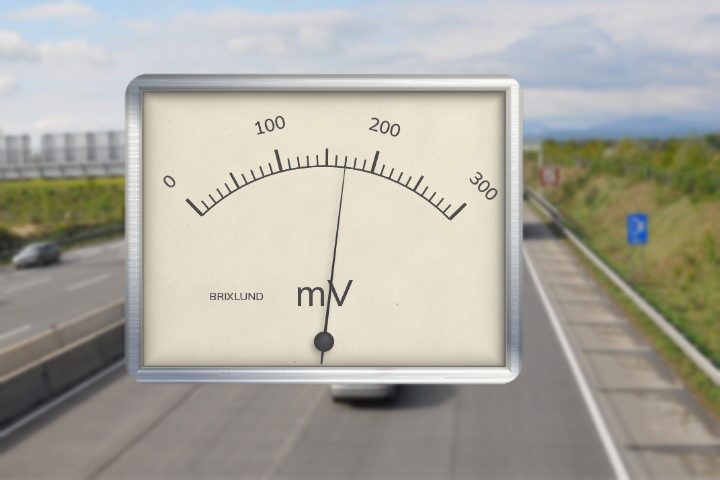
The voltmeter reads 170; mV
